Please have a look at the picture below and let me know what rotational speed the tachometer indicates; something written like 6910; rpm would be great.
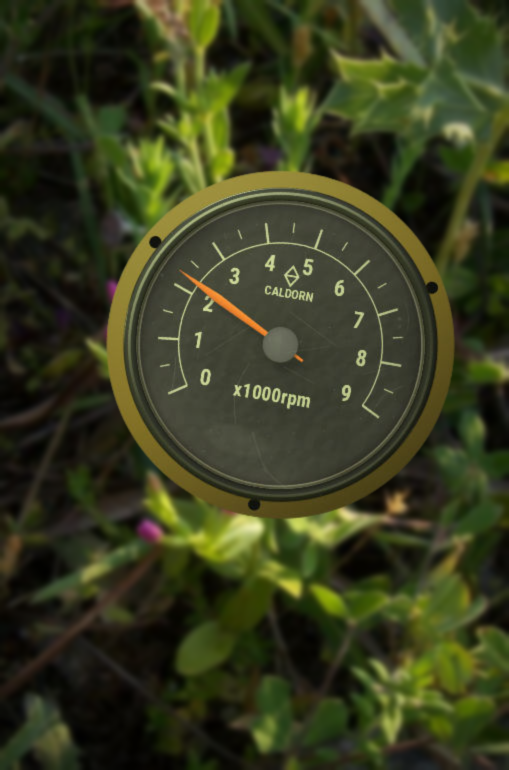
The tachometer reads 2250; rpm
